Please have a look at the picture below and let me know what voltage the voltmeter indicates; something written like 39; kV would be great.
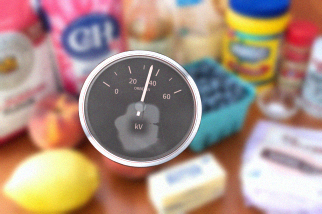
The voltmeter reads 35; kV
